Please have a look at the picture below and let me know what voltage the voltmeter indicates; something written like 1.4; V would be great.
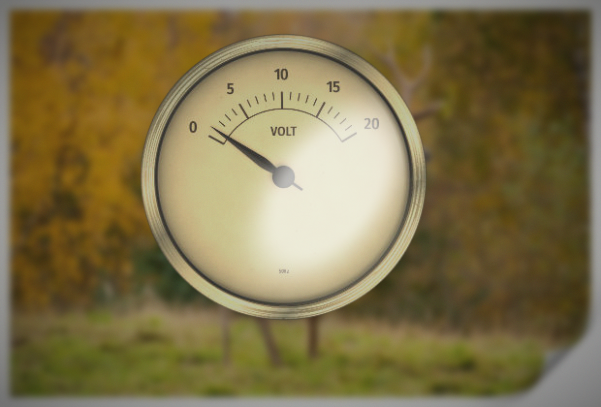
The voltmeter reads 1; V
